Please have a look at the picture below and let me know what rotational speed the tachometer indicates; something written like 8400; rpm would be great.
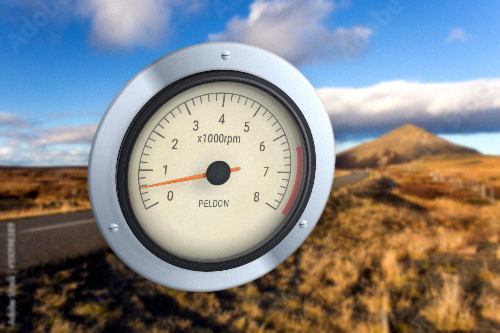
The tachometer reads 600; rpm
